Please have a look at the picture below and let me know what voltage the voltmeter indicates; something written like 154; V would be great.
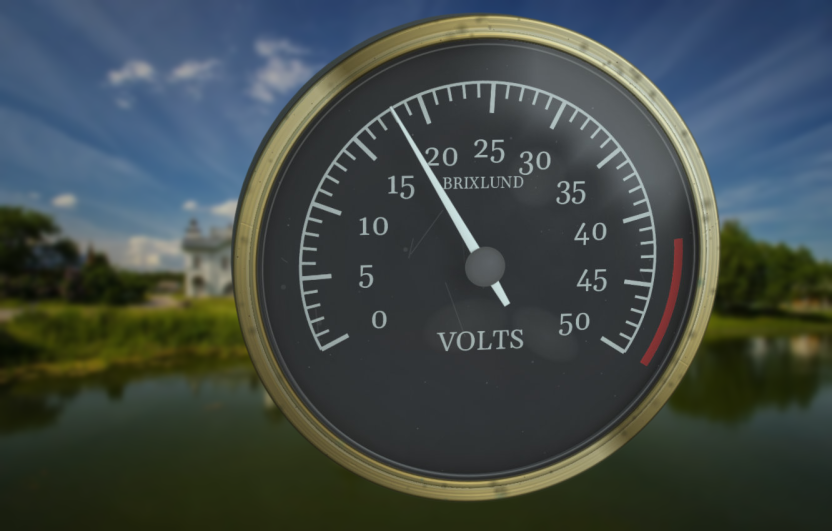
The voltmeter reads 18; V
